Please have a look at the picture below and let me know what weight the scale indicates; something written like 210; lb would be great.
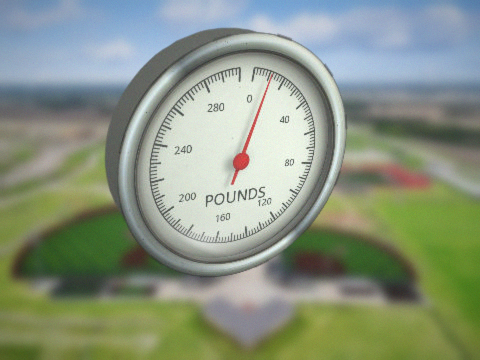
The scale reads 10; lb
